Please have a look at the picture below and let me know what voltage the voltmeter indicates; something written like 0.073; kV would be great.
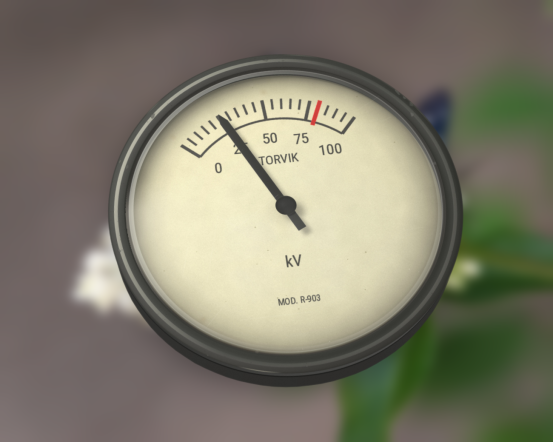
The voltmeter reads 25; kV
